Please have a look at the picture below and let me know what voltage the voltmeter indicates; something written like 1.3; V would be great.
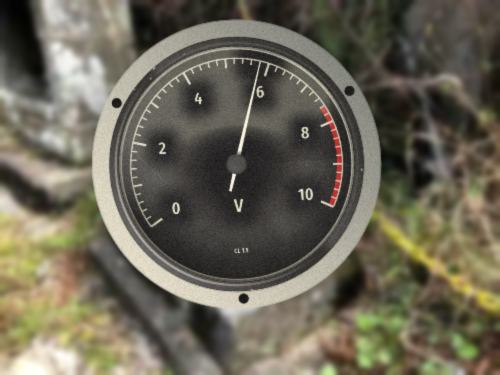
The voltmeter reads 5.8; V
